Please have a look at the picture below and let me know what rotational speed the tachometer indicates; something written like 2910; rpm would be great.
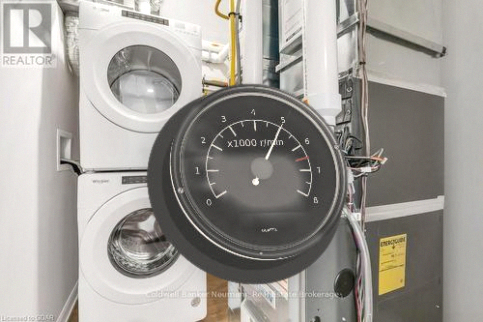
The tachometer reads 5000; rpm
